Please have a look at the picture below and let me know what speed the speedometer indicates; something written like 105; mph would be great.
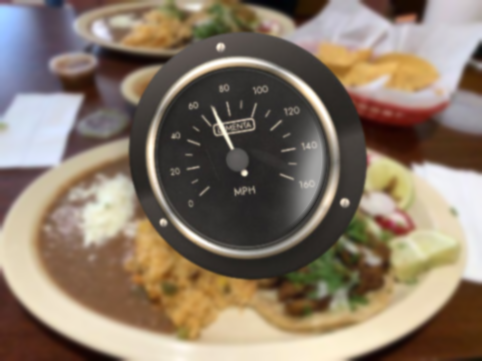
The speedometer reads 70; mph
